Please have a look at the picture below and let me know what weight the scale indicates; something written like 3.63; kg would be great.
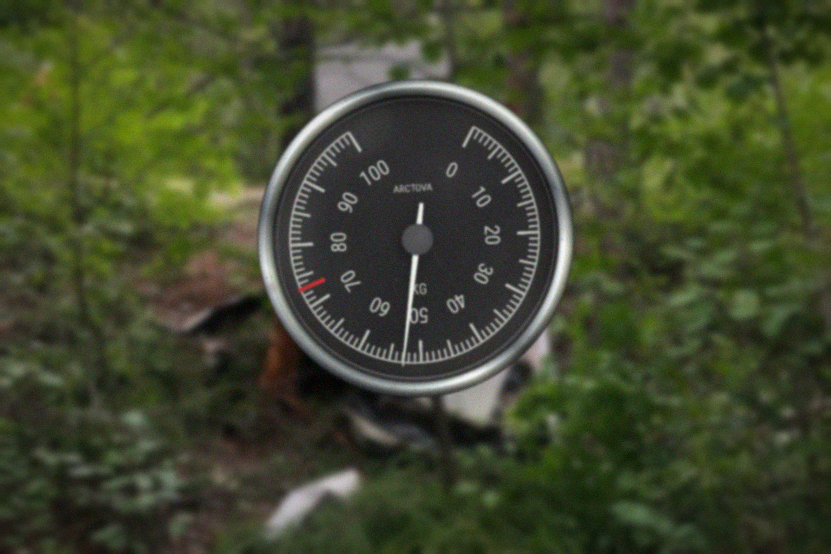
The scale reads 53; kg
